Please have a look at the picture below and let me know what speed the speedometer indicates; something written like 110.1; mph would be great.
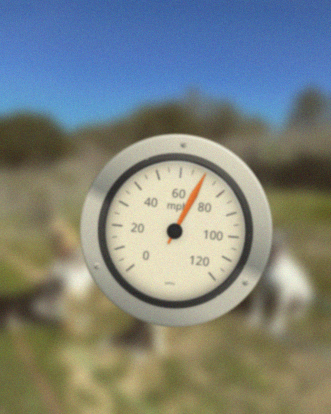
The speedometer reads 70; mph
